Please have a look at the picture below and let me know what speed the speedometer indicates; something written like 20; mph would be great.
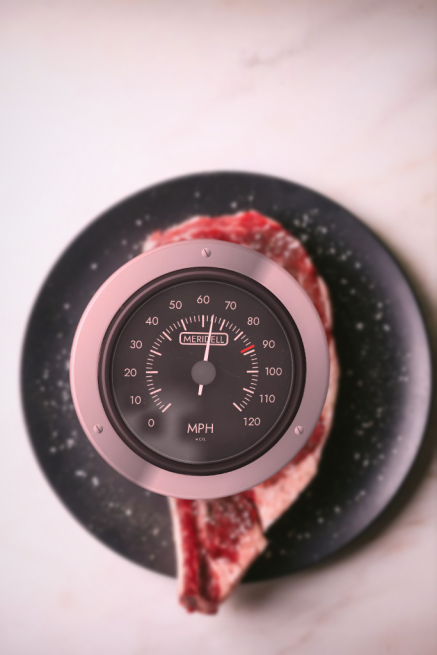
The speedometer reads 64; mph
